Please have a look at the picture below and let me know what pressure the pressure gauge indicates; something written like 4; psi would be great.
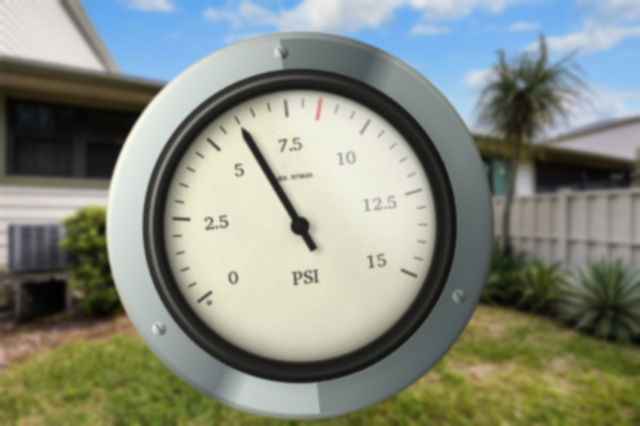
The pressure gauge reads 6; psi
